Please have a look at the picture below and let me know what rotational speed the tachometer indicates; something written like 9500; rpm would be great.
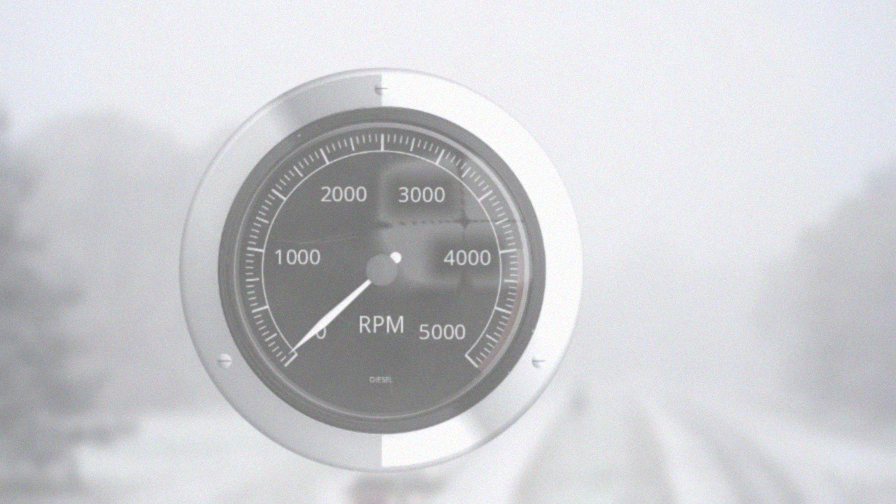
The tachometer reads 50; rpm
